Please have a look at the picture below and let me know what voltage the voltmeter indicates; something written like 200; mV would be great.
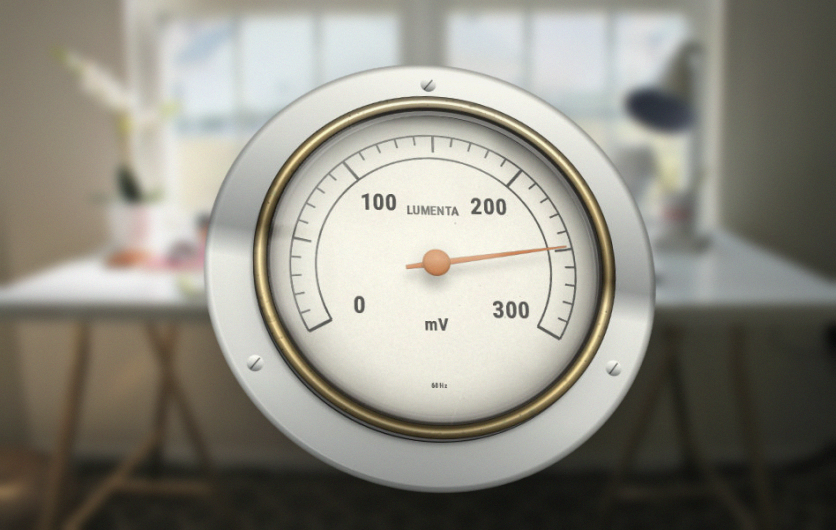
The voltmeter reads 250; mV
